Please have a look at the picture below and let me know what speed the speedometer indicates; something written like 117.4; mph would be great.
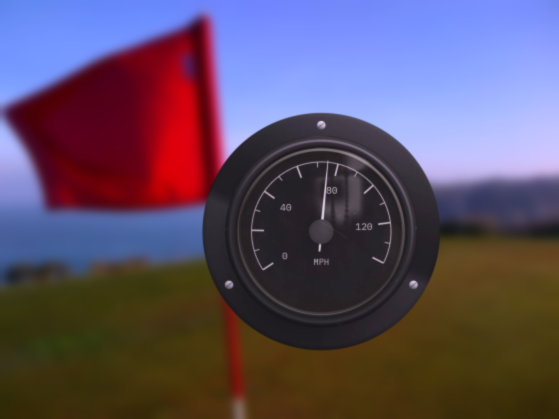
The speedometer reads 75; mph
